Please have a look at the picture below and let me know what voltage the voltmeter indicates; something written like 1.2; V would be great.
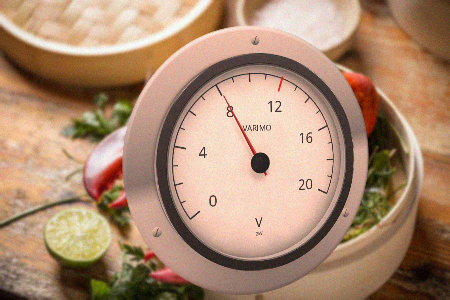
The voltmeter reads 8; V
